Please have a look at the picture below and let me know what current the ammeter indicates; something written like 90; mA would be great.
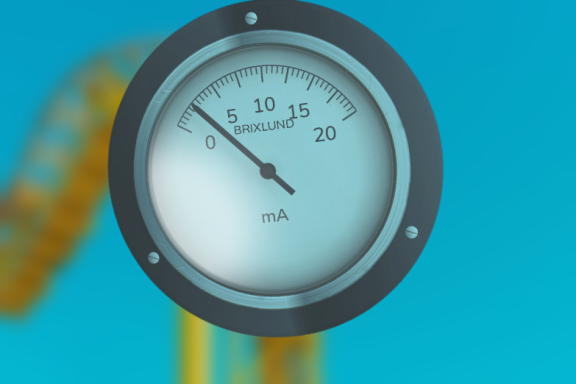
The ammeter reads 2.5; mA
